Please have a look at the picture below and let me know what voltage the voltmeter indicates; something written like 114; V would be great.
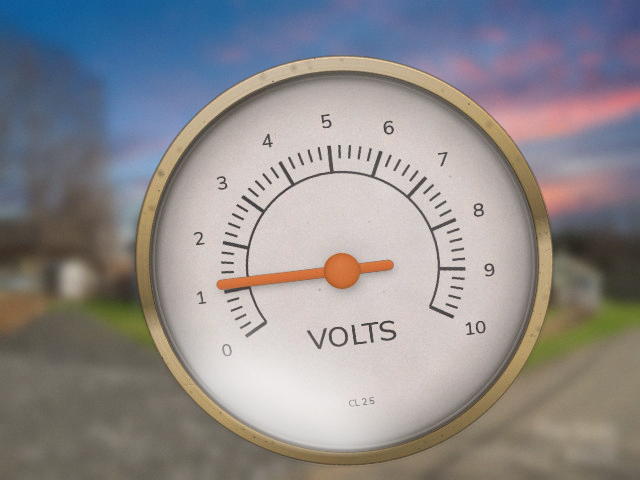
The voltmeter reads 1.2; V
